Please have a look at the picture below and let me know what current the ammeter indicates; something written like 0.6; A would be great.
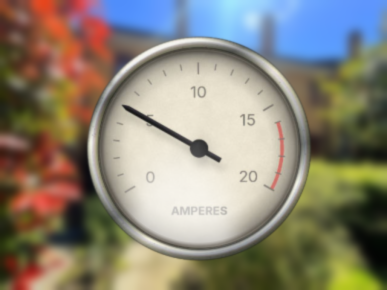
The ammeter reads 5; A
